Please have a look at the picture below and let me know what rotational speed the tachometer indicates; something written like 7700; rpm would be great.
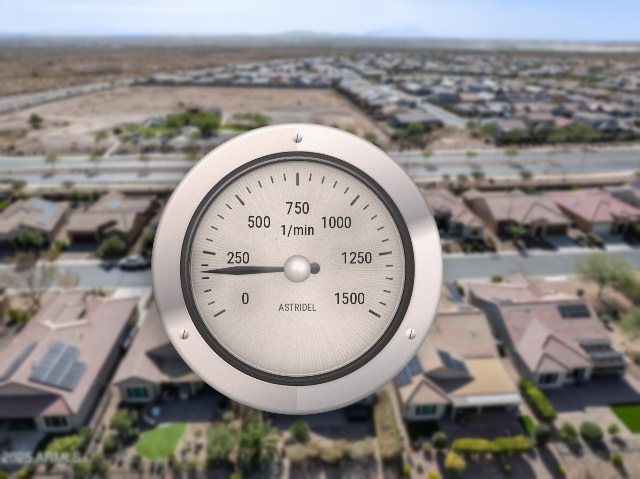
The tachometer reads 175; rpm
